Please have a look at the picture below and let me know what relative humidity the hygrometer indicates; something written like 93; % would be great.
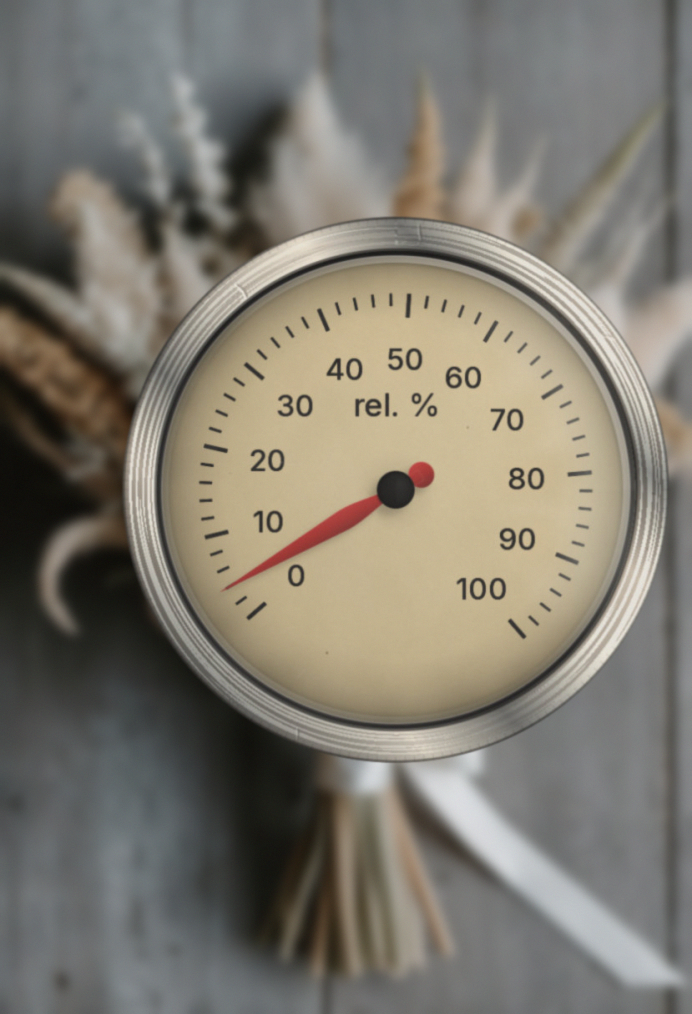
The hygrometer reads 4; %
